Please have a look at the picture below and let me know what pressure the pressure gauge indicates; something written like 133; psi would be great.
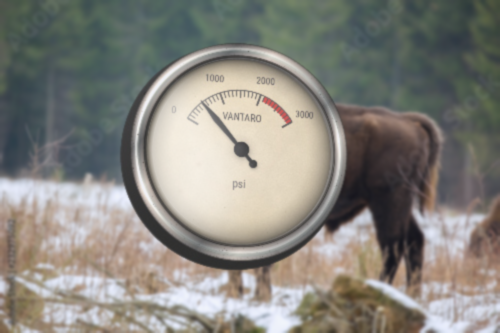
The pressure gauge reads 500; psi
